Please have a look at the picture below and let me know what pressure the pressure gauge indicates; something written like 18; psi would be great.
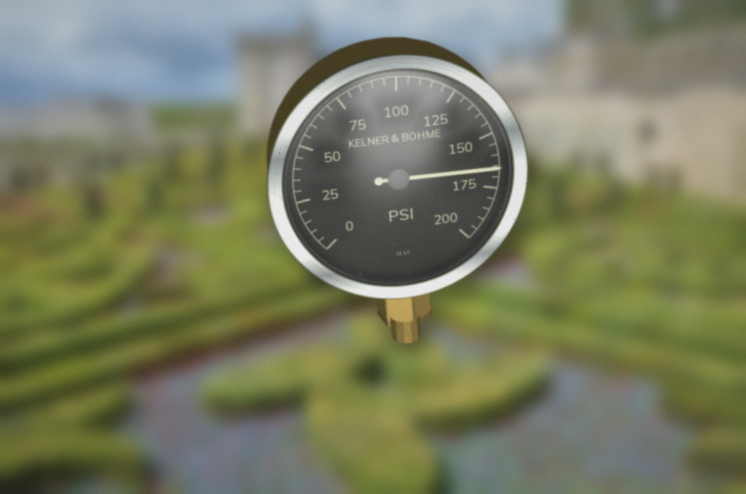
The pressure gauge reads 165; psi
